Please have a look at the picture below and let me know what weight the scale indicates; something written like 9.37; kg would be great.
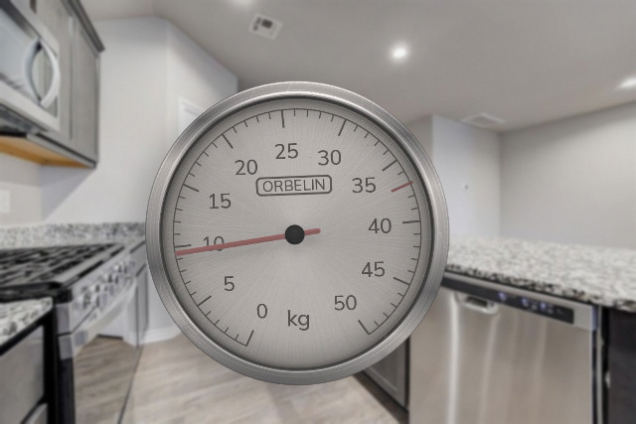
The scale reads 9.5; kg
